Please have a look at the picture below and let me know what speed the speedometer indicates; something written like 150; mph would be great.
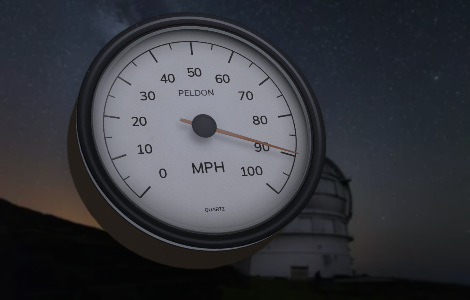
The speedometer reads 90; mph
